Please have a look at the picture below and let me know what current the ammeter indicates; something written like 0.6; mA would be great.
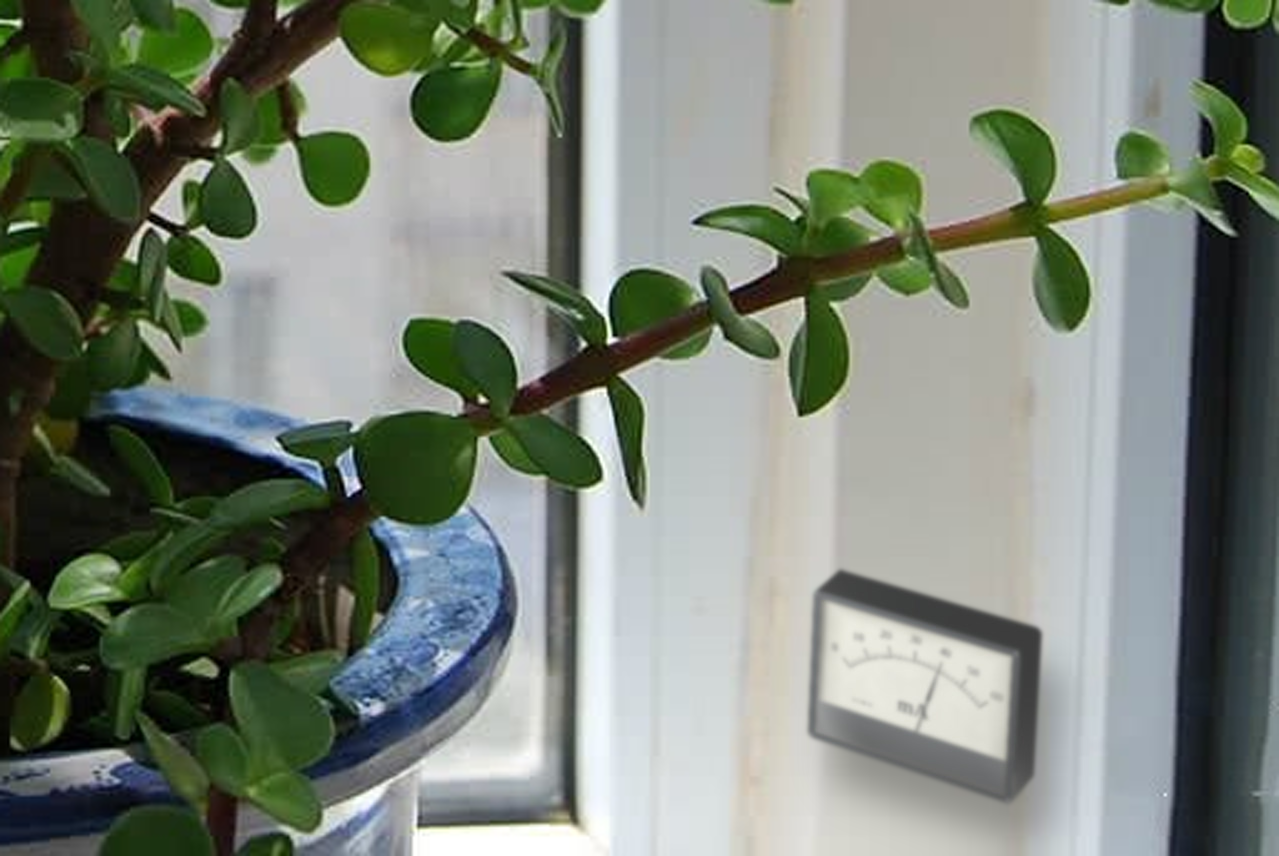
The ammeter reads 40; mA
